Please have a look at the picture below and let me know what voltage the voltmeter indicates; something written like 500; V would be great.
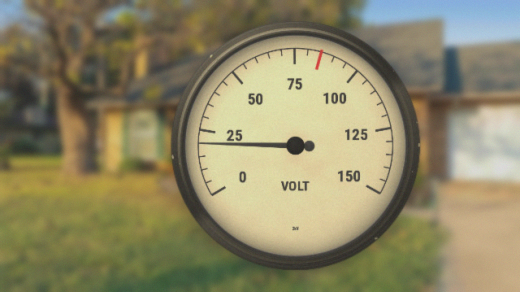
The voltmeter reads 20; V
